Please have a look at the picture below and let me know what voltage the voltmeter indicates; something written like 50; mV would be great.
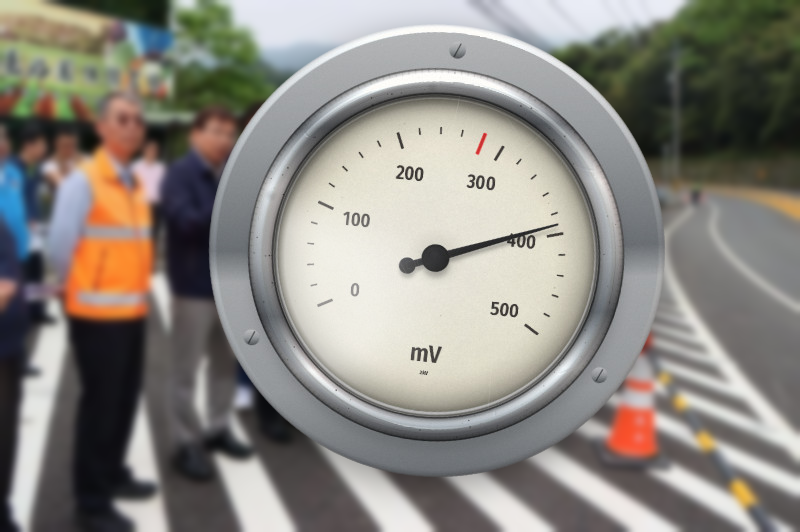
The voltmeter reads 390; mV
